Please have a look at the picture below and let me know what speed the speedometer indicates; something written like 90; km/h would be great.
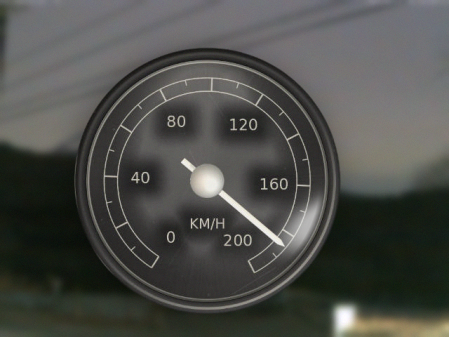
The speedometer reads 185; km/h
